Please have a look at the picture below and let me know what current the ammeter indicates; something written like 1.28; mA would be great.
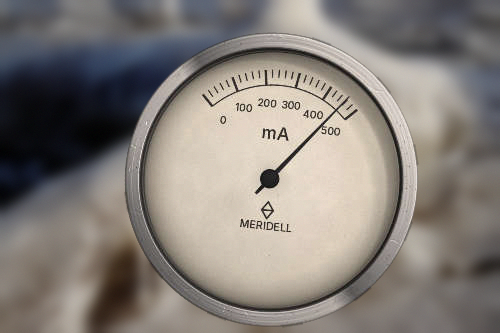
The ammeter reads 460; mA
